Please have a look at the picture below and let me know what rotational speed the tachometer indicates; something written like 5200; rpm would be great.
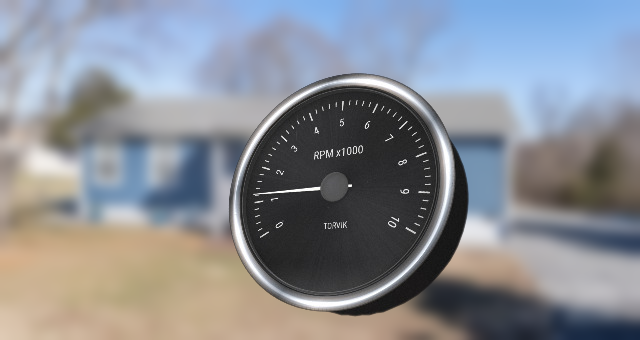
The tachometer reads 1200; rpm
